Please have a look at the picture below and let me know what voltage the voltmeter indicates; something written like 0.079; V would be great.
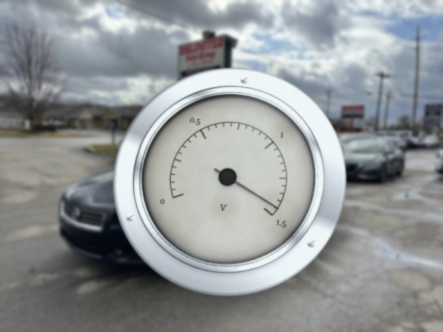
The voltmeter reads 1.45; V
